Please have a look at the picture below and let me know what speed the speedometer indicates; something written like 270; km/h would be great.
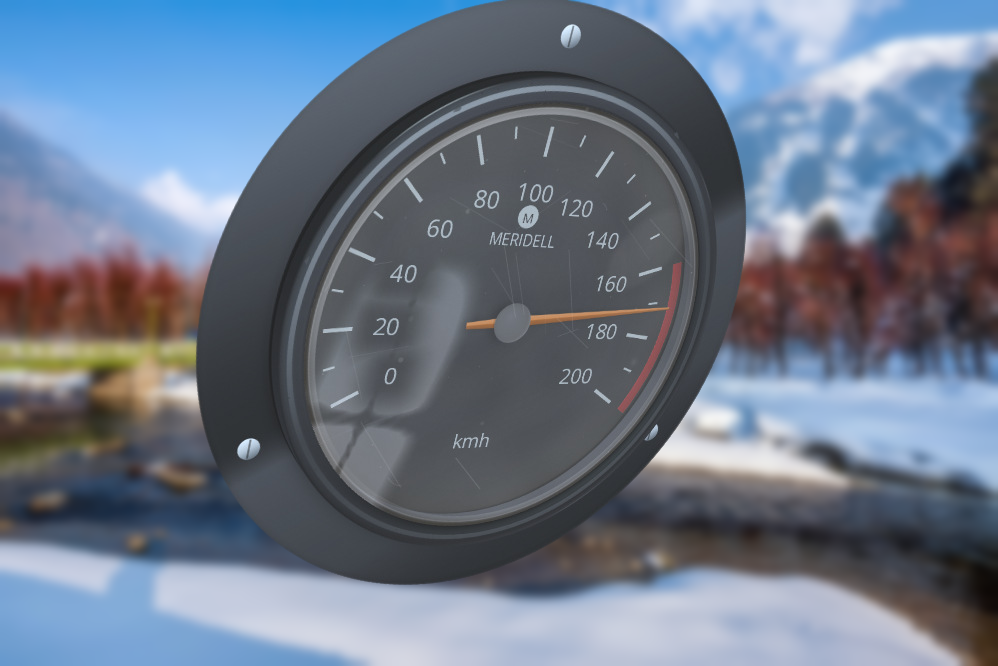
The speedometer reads 170; km/h
